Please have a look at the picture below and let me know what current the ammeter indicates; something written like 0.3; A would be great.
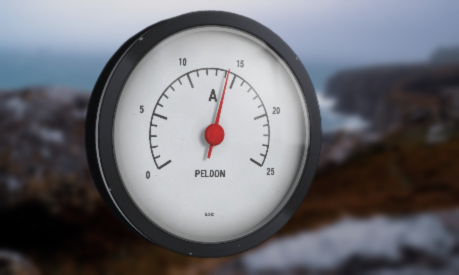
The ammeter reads 14; A
